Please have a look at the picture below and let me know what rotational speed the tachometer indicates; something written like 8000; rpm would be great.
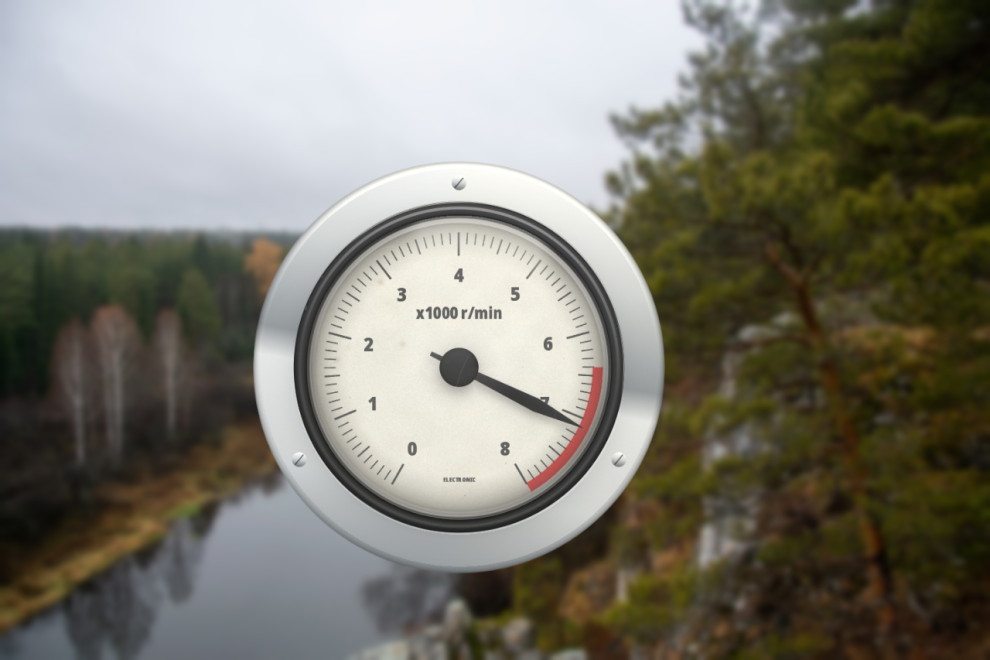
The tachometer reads 7100; rpm
